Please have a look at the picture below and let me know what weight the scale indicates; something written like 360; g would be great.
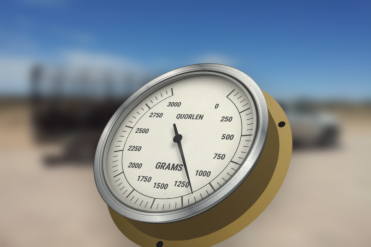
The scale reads 1150; g
